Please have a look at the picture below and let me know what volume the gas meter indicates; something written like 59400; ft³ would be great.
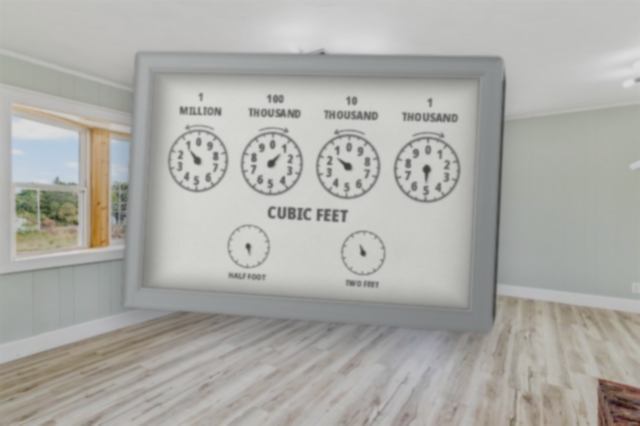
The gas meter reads 111500; ft³
